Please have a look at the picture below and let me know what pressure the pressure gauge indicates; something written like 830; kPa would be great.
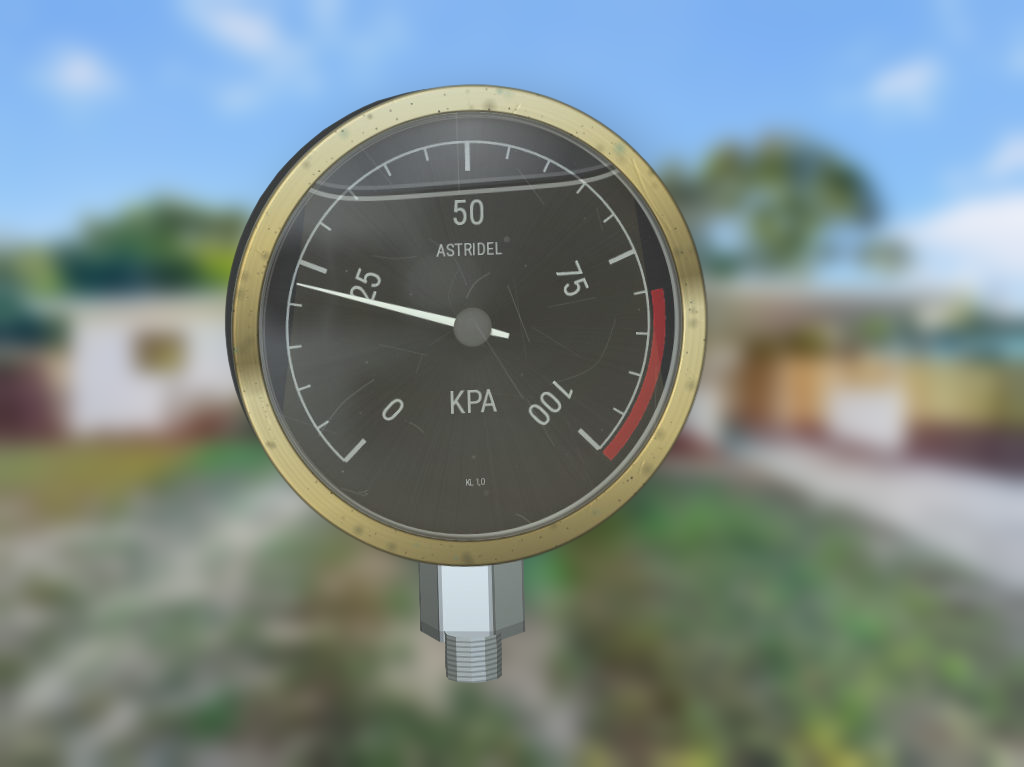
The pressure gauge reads 22.5; kPa
